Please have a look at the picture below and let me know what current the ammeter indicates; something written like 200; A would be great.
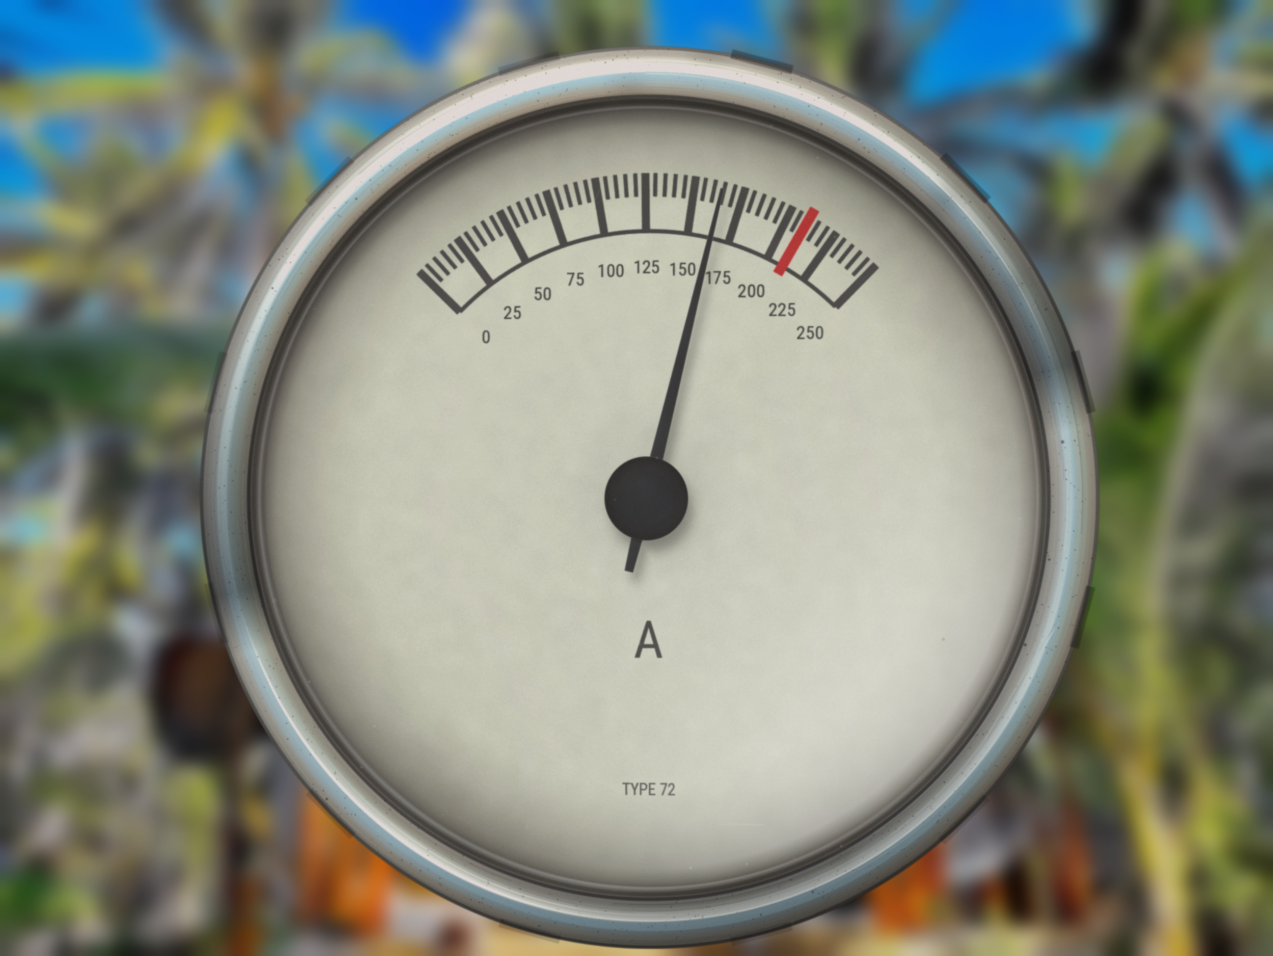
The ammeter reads 165; A
